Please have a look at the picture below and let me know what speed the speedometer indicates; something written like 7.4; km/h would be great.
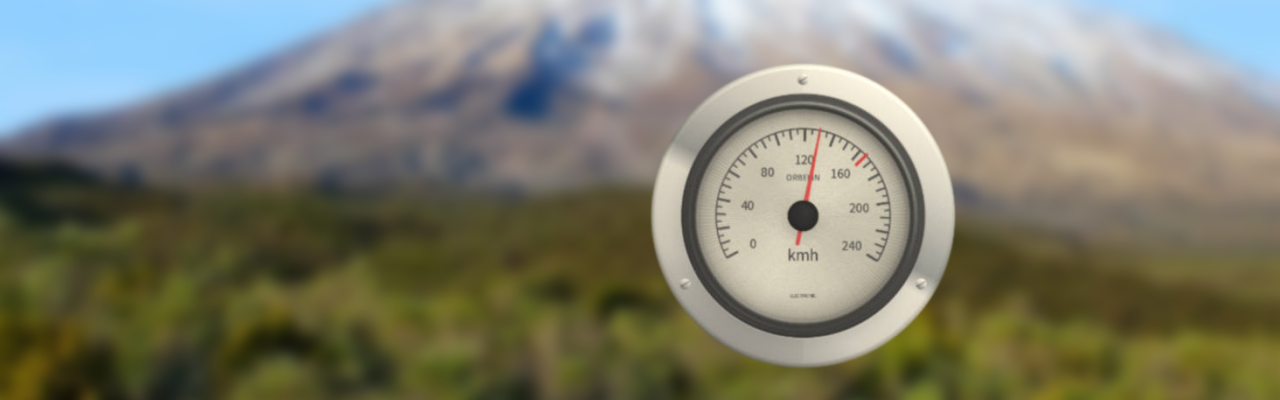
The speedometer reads 130; km/h
